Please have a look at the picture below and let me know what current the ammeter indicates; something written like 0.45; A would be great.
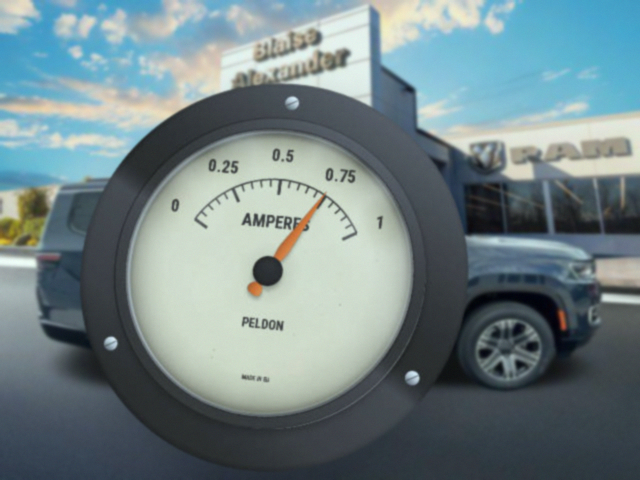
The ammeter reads 0.75; A
